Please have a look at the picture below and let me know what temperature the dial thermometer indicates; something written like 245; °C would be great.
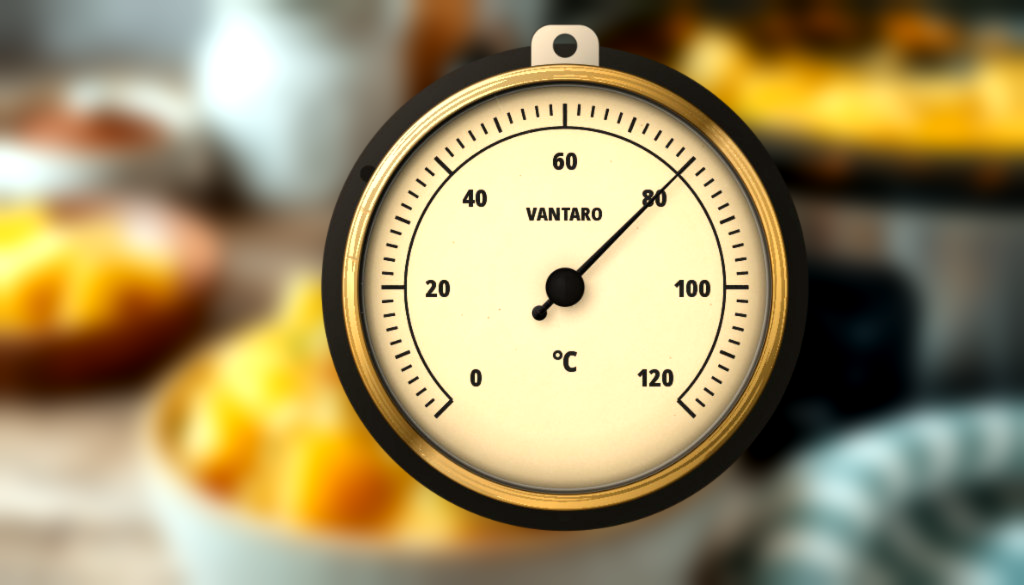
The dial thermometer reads 80; °C
